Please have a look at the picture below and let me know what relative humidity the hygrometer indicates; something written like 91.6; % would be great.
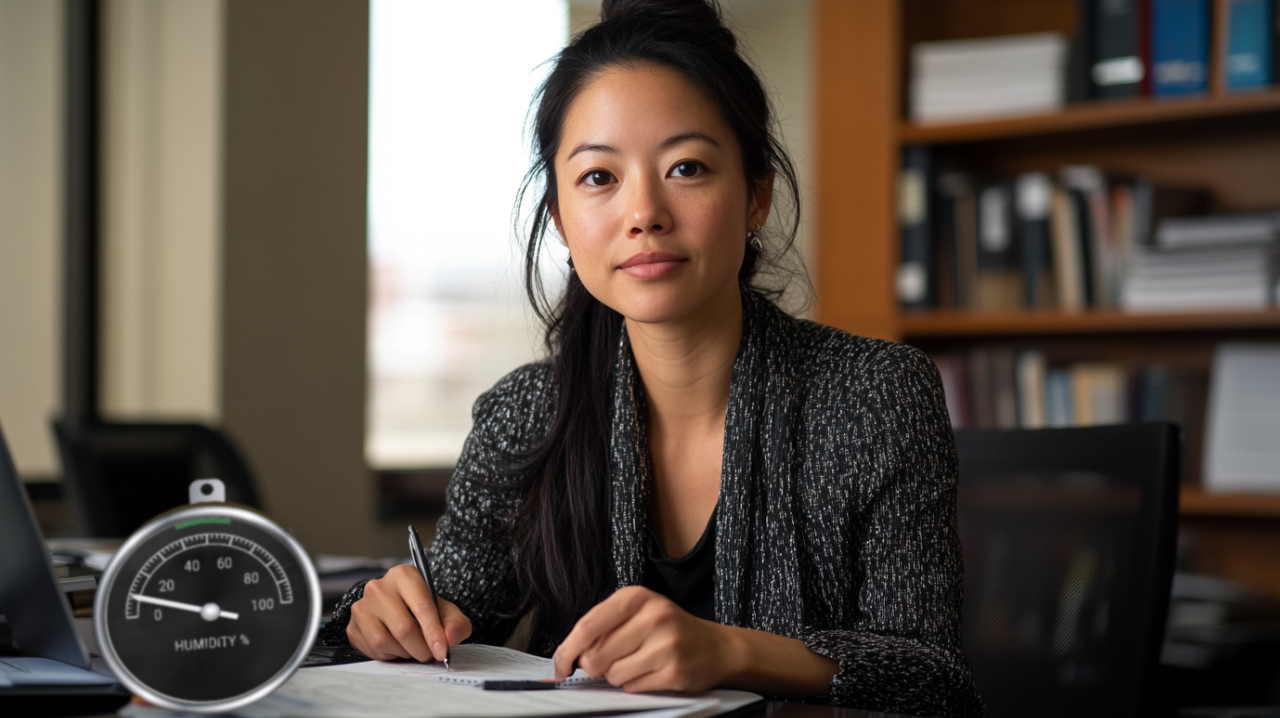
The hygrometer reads 10; %
